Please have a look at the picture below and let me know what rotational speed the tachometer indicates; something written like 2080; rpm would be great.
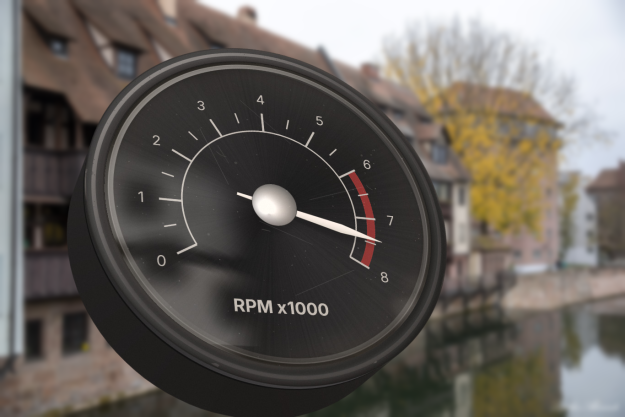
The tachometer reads 7500; rpm
